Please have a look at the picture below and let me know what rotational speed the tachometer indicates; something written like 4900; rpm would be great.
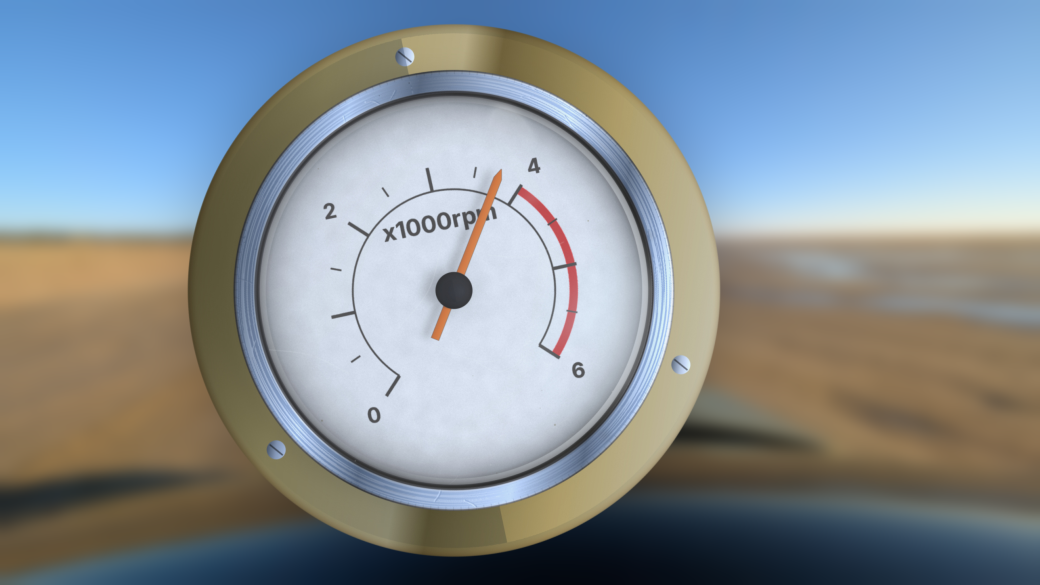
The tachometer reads 3750; rpm
